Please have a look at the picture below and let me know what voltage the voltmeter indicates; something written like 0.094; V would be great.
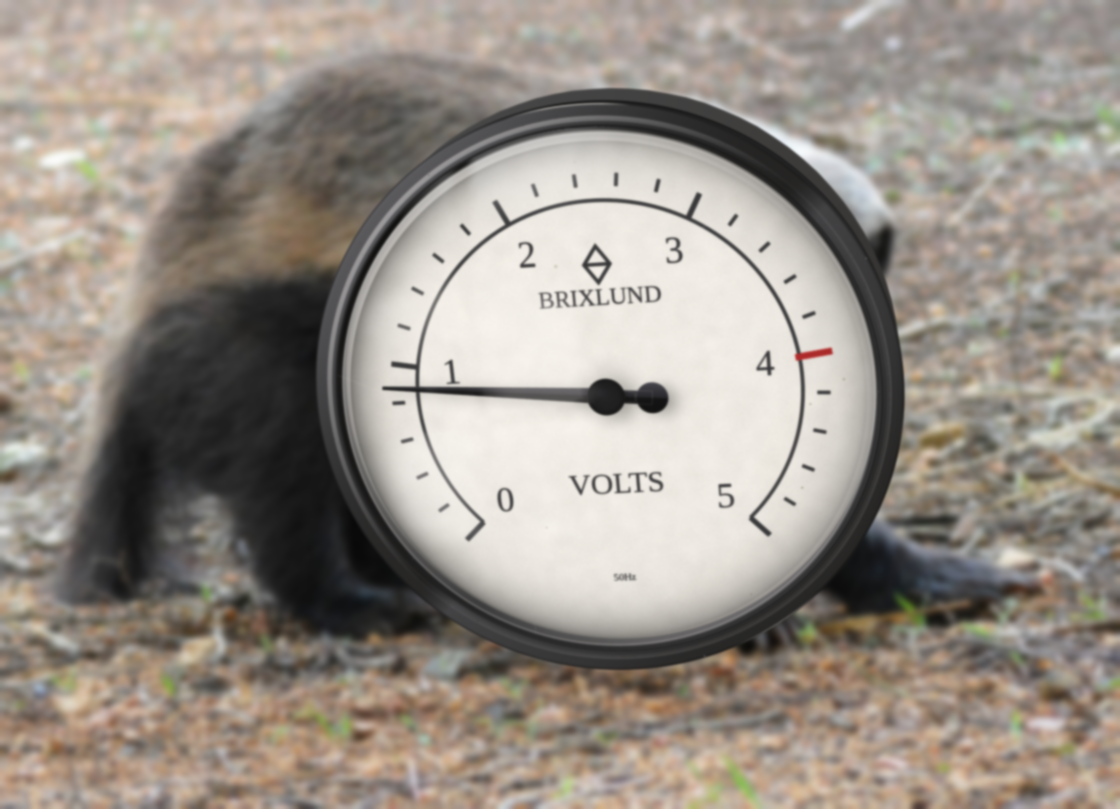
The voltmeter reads 0.9; V
